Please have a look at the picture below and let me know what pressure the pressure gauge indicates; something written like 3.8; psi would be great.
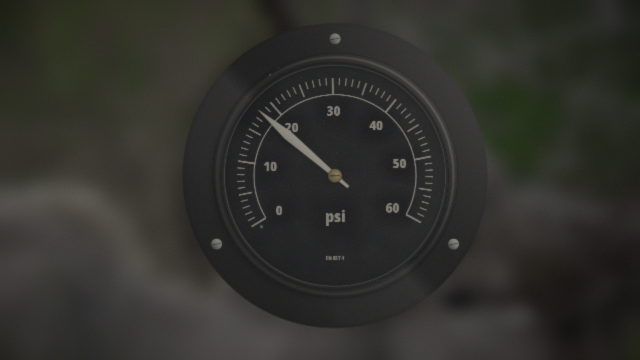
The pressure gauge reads 18; psi
